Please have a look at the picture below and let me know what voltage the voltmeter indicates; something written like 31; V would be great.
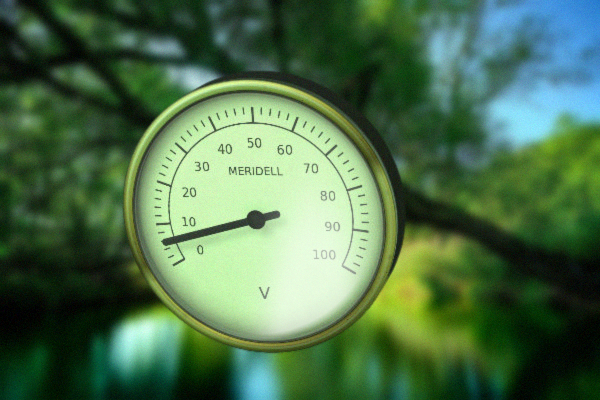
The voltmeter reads 6; V
